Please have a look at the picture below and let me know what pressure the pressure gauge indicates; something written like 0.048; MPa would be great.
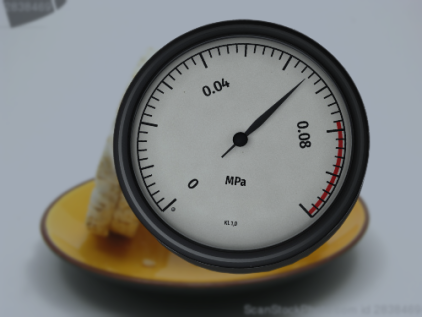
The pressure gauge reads 0.066; MPa
